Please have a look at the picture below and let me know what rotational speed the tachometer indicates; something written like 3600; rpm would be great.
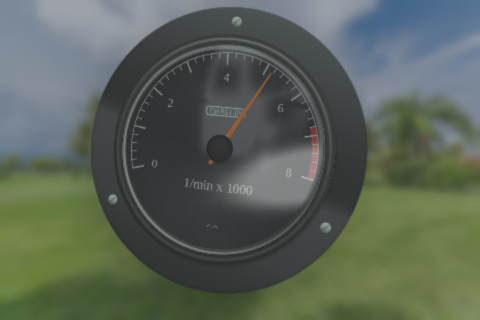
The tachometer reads 5200; rpm
